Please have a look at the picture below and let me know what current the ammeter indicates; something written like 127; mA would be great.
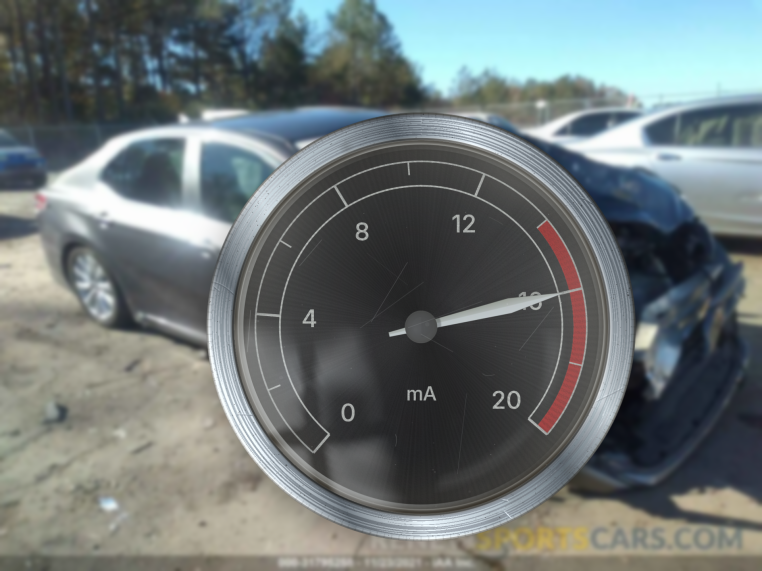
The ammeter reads 16; mA
